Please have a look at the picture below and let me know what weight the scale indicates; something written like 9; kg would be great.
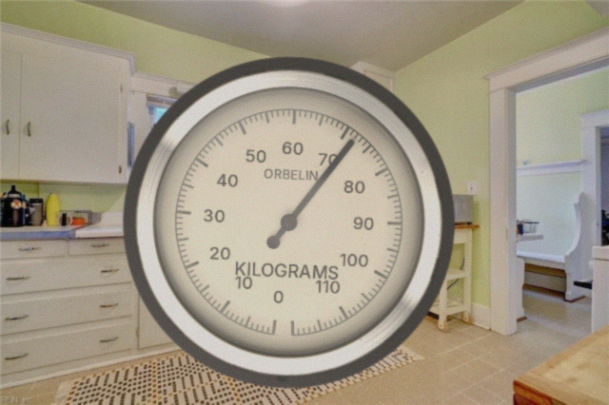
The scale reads 72; kg
